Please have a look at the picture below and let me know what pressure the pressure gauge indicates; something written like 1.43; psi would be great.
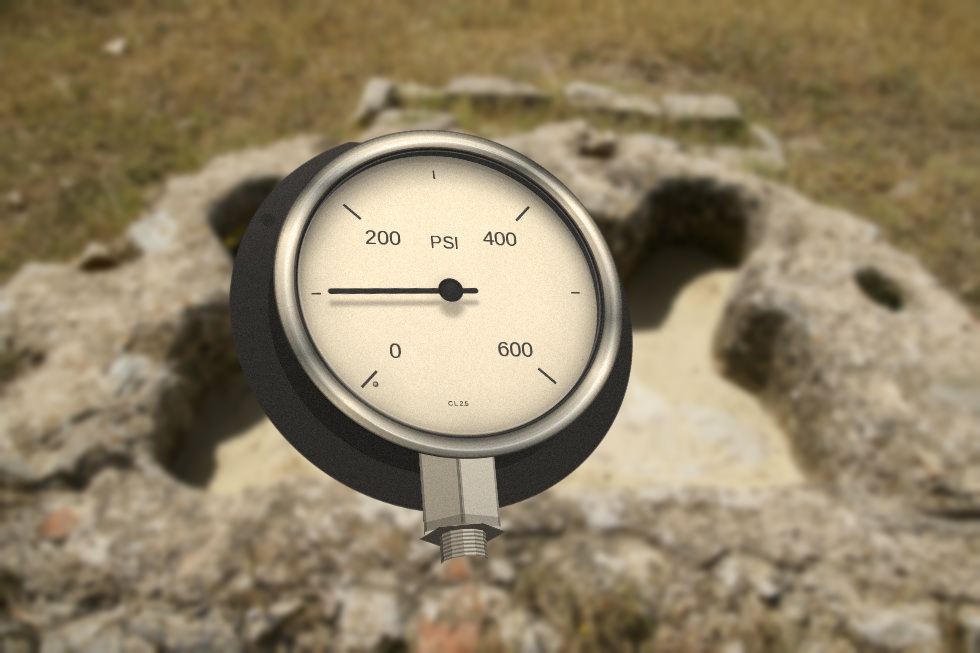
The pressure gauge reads 100; psi
